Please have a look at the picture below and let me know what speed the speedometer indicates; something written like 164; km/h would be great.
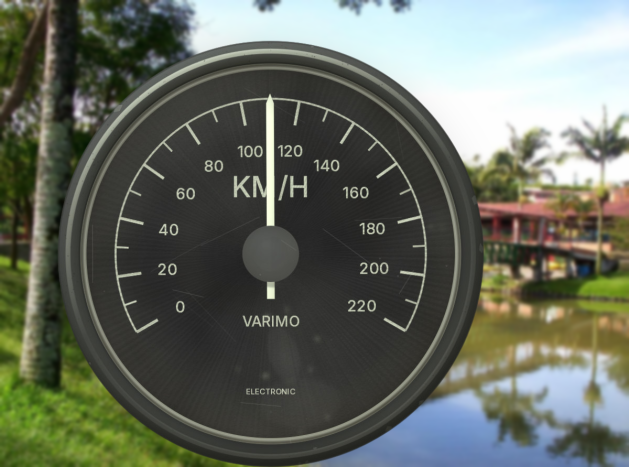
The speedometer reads 110; km/h
